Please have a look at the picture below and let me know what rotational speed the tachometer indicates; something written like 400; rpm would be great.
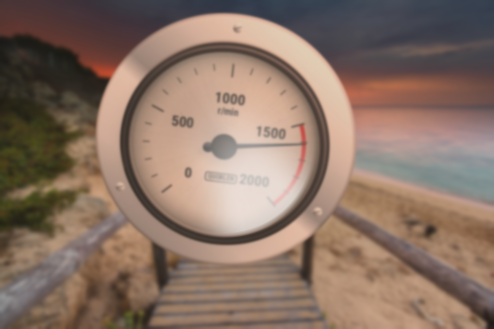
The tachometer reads 1600; rpm
